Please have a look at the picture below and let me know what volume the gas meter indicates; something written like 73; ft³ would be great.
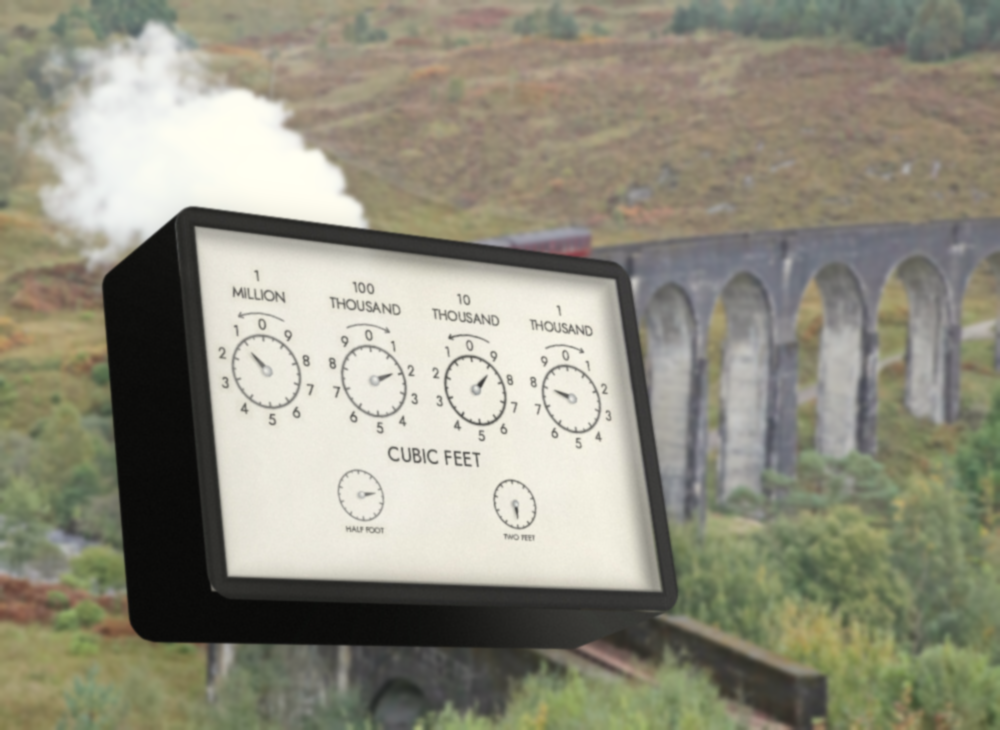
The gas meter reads 118800; ft³
